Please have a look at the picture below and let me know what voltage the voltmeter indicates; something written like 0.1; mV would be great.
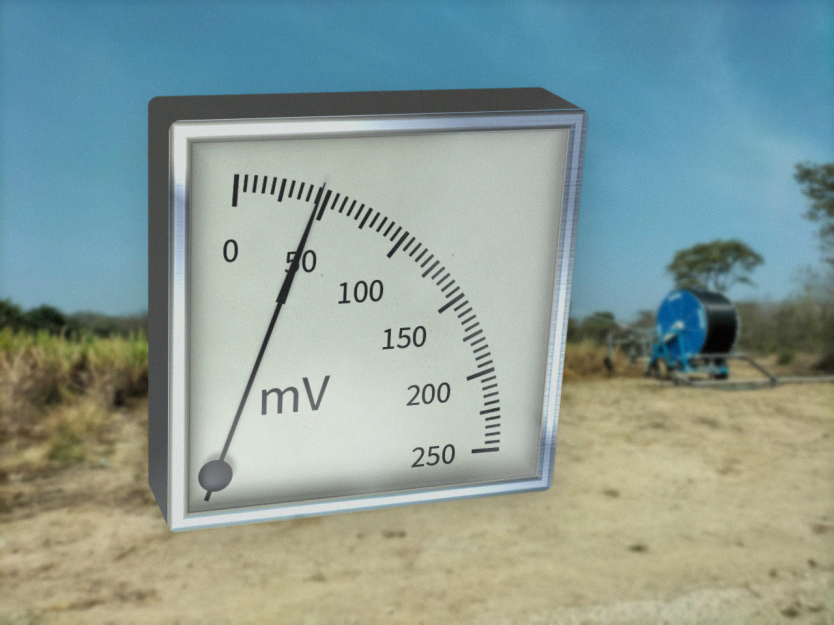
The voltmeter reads 45; mV
